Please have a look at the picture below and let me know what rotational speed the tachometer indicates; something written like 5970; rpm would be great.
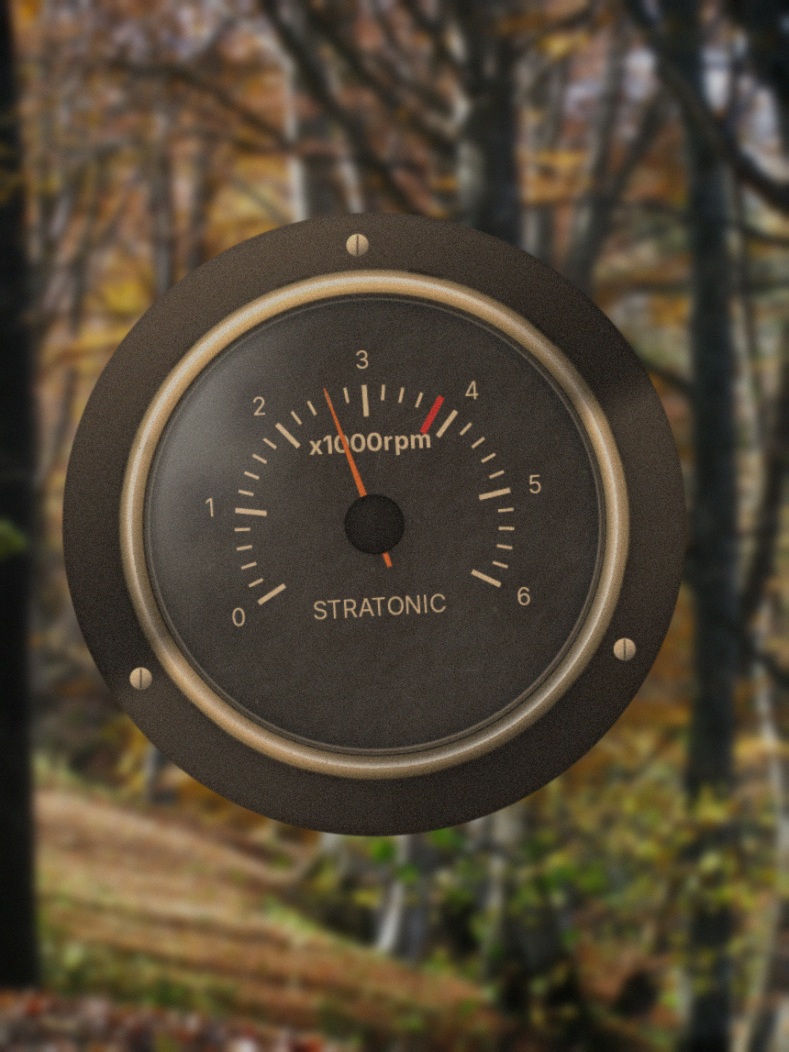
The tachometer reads 2600; rpm
